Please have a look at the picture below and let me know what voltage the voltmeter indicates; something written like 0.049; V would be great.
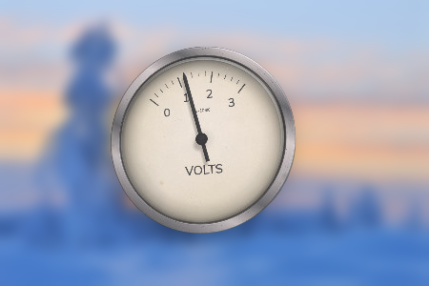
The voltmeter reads 1.2; V
